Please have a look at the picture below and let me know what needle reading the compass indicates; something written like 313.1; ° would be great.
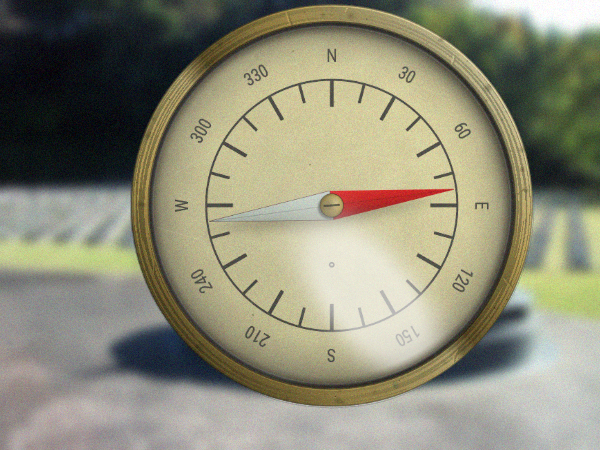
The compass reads 82.5; °
